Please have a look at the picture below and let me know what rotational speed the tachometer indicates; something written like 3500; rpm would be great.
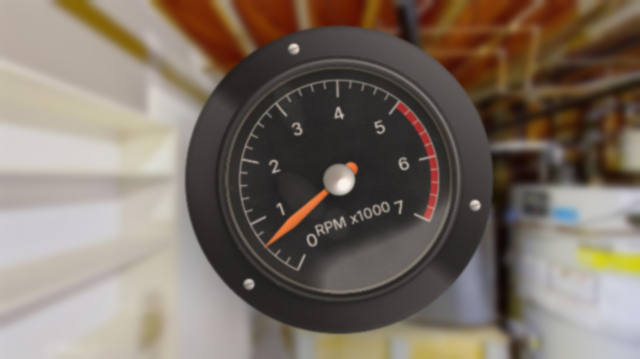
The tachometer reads 600; rpm
